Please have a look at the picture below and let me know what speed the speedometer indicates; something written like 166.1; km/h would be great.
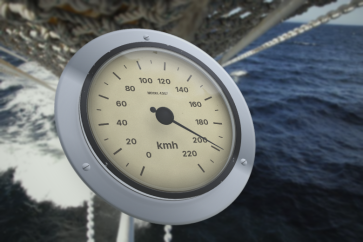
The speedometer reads 200; km/h
